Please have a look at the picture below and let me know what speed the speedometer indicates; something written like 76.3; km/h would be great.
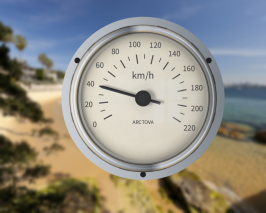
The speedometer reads 40; km/h
